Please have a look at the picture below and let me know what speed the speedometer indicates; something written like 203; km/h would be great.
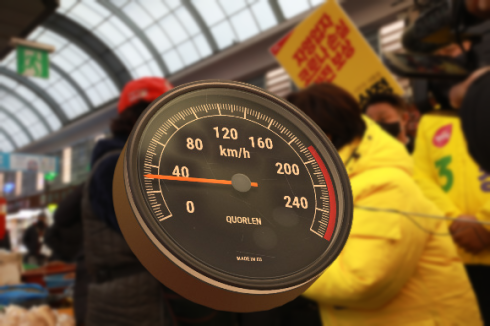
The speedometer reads 30; km/h
